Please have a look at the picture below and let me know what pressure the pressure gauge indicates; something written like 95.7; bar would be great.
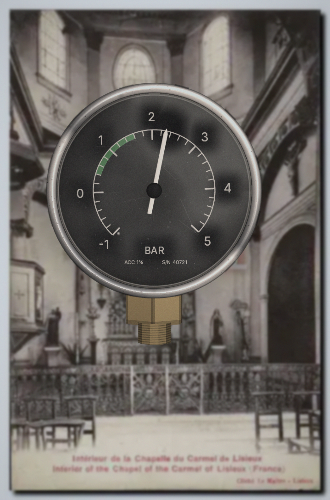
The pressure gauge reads 2.3; bar
